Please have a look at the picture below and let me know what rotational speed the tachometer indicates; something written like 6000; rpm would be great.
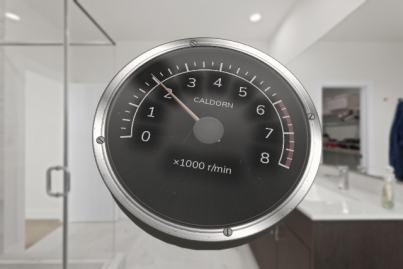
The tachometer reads 2000; rpm
